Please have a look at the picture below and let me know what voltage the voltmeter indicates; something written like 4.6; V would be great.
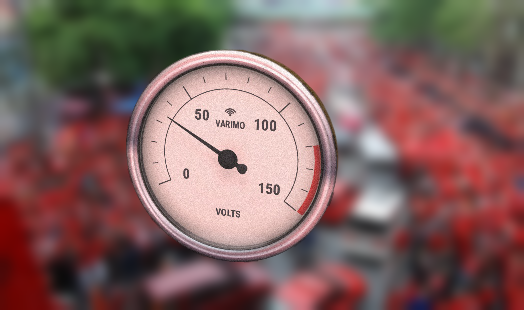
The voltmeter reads 35; V
